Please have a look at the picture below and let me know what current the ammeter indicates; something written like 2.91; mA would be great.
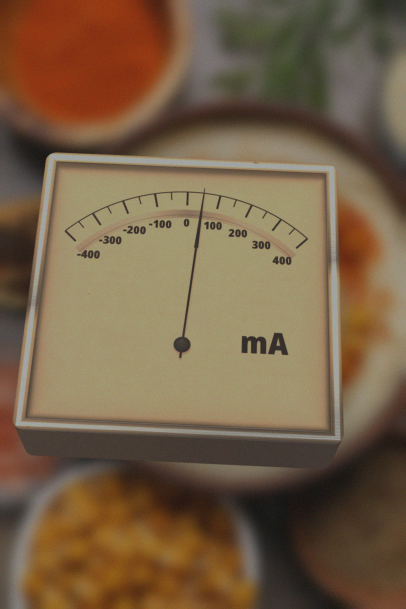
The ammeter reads 50; mA
